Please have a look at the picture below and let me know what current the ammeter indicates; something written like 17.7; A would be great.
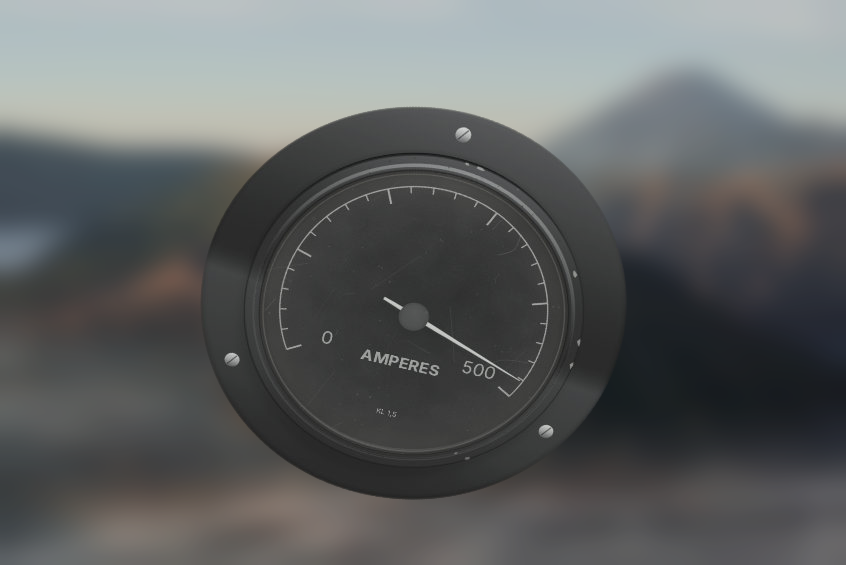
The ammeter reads 480; A
